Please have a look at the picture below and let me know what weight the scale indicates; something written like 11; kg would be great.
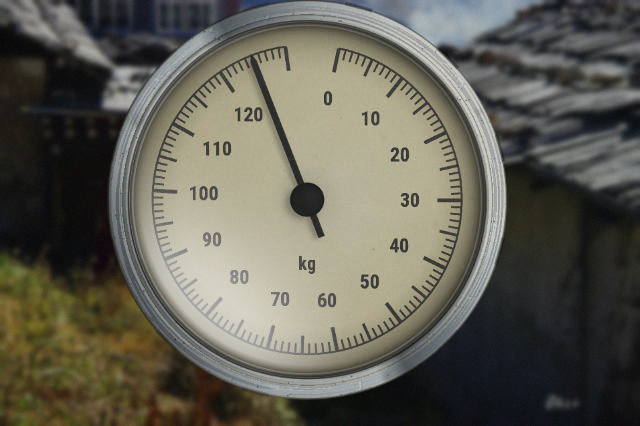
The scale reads 125; kg
